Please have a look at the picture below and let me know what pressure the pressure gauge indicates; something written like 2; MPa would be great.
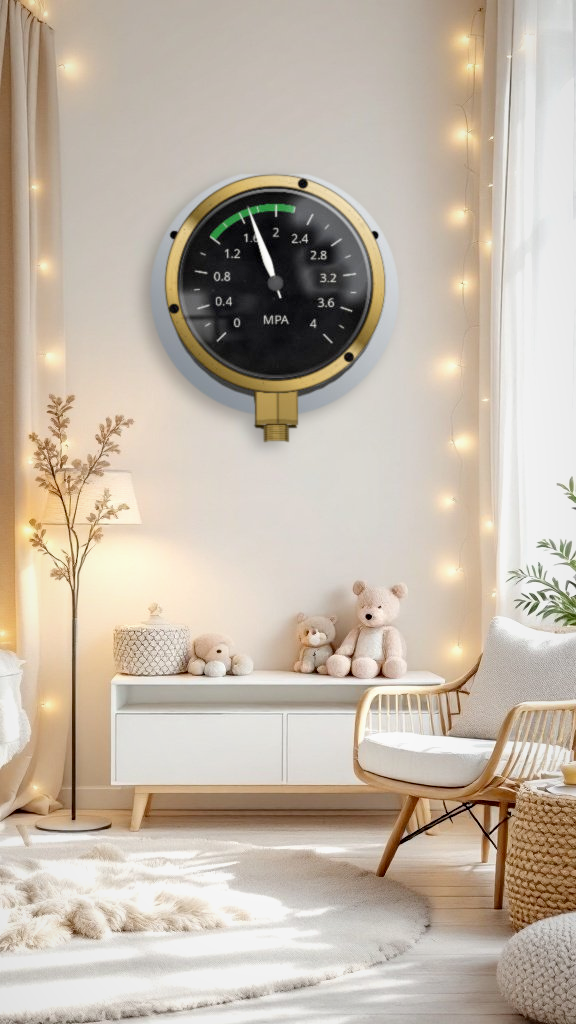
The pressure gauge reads 1.7; MPa
